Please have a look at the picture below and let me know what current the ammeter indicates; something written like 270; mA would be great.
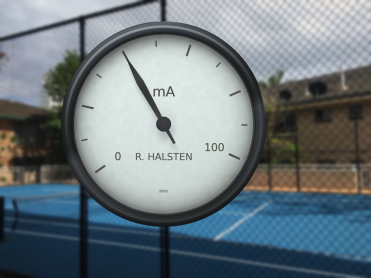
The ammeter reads 40; mA
